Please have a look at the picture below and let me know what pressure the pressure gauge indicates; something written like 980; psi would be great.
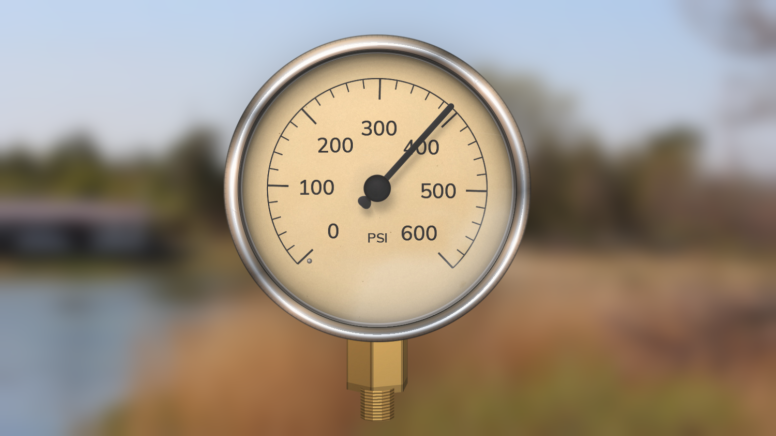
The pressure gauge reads 390; psi
